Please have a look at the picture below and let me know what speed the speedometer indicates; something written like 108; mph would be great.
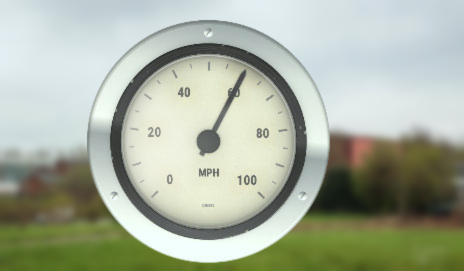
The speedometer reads 60; mph
